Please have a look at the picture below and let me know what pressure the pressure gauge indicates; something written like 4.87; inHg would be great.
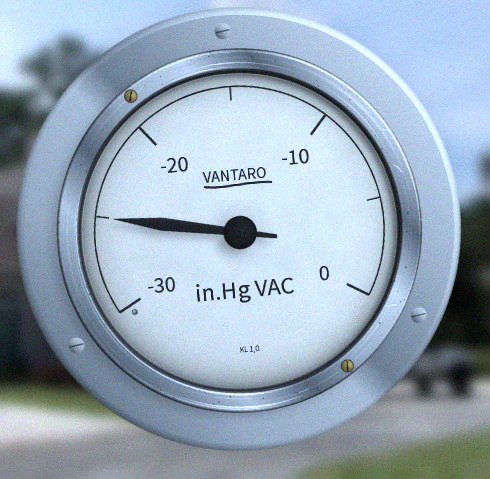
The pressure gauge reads -25; inHg
